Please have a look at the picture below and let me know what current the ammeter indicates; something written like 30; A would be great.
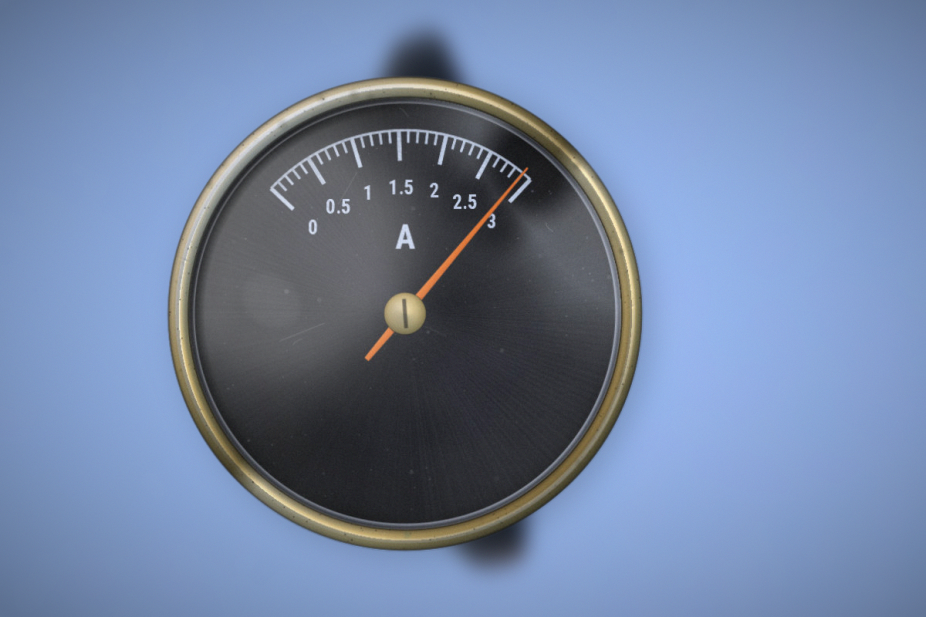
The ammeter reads 2.9; A
